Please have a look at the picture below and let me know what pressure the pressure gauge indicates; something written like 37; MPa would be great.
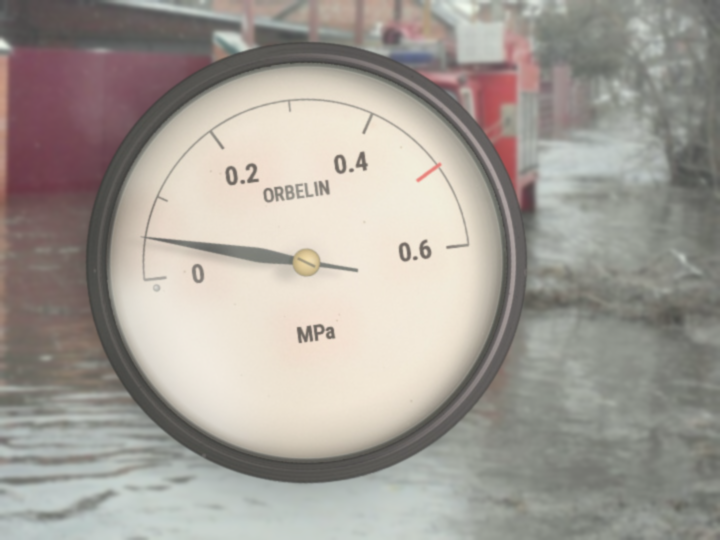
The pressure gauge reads 0.05; MPa
